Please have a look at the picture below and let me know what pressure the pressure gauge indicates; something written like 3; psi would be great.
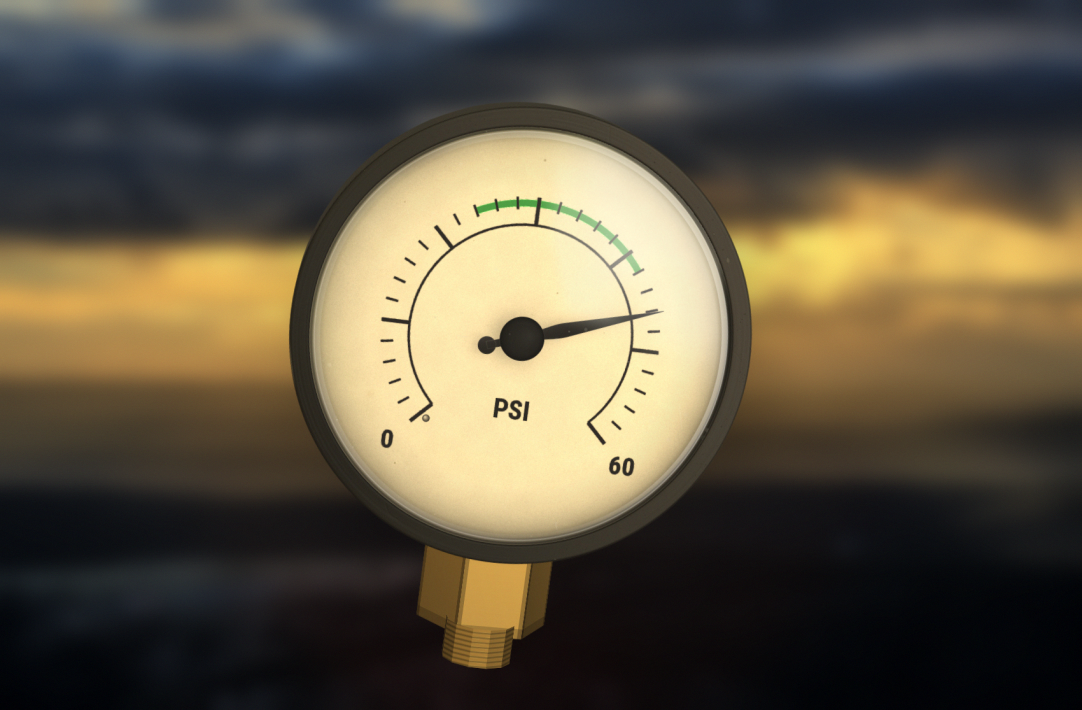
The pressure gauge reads 46; psi
